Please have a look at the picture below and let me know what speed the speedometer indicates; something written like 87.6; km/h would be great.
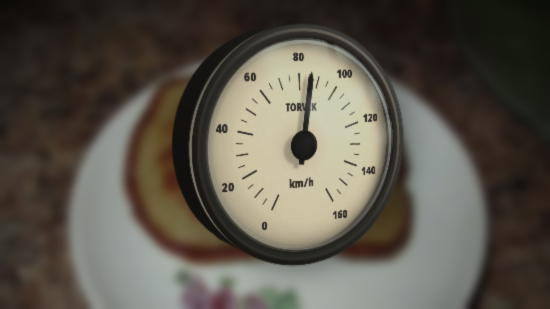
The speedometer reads 85; km/h
